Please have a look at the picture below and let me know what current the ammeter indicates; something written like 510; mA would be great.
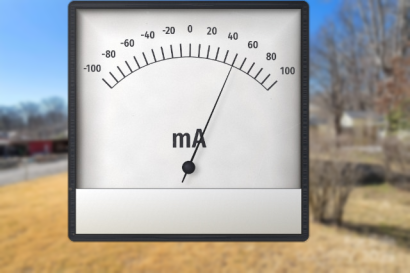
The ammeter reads 50; mA
